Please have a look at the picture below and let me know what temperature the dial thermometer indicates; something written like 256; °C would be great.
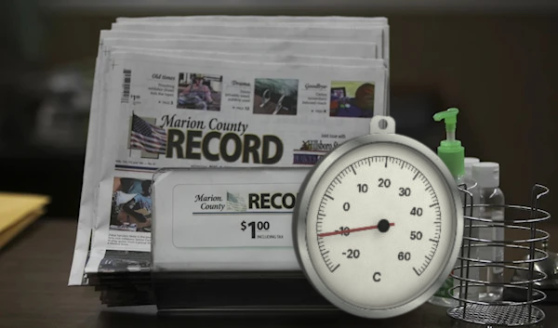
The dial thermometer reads -10; °C
